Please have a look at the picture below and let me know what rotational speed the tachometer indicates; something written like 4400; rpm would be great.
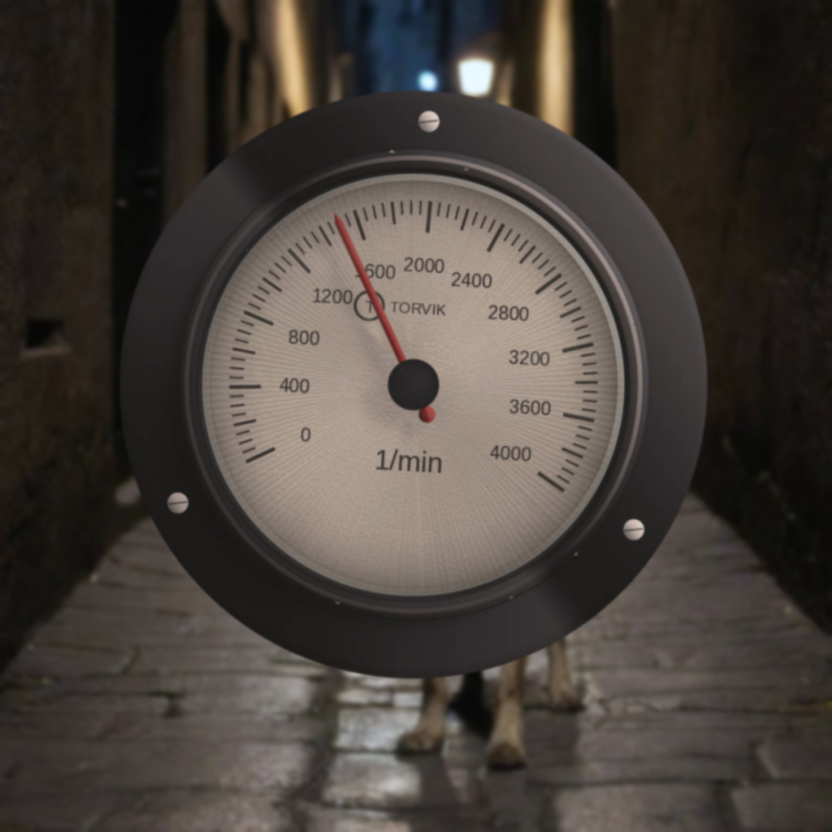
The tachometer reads 1500; rpm
